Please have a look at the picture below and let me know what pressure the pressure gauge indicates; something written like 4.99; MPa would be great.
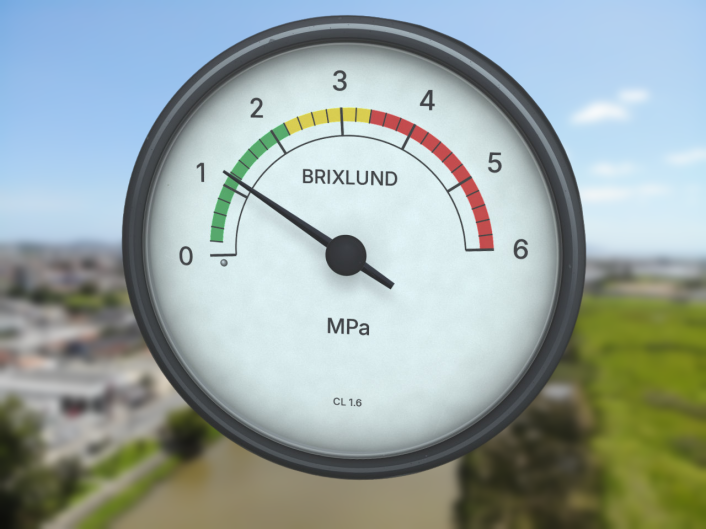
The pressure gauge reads 1.2; MPa
